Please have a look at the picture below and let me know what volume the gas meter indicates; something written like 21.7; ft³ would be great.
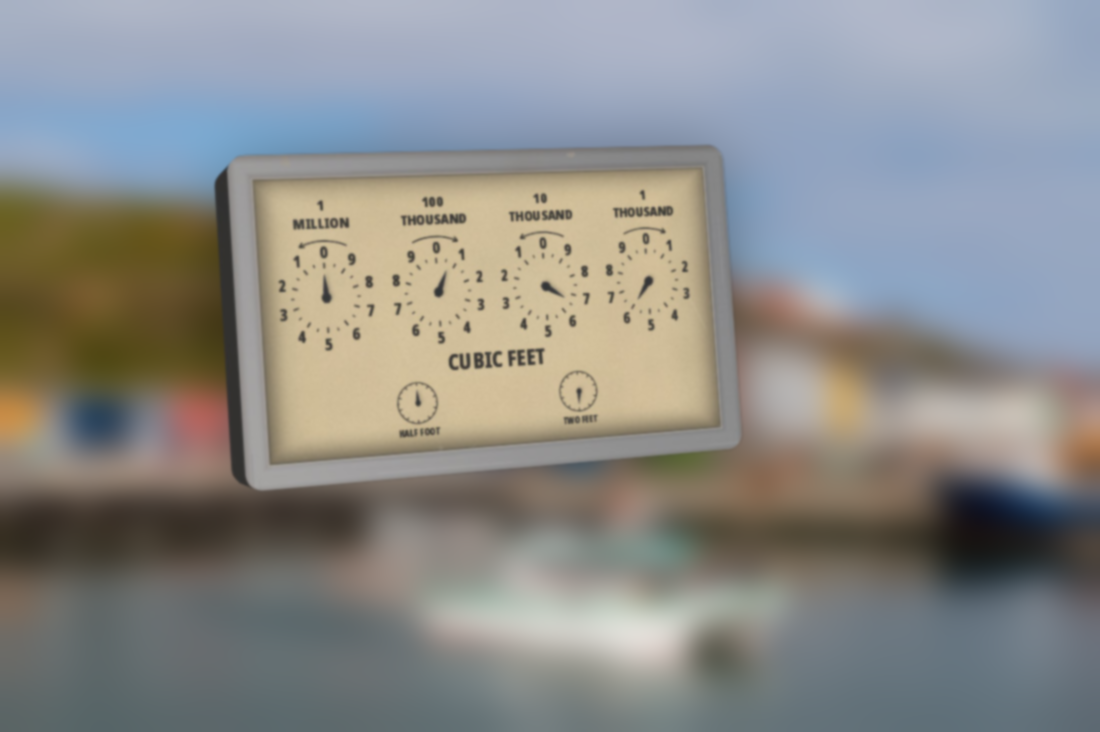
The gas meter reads 6600; ft³
